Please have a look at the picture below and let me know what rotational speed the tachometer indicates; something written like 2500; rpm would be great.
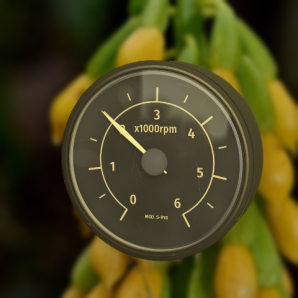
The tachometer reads 2000; rpm
